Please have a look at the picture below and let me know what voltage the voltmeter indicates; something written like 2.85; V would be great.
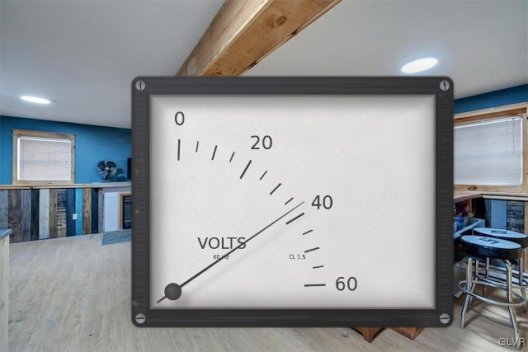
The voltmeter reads 37.5; V
